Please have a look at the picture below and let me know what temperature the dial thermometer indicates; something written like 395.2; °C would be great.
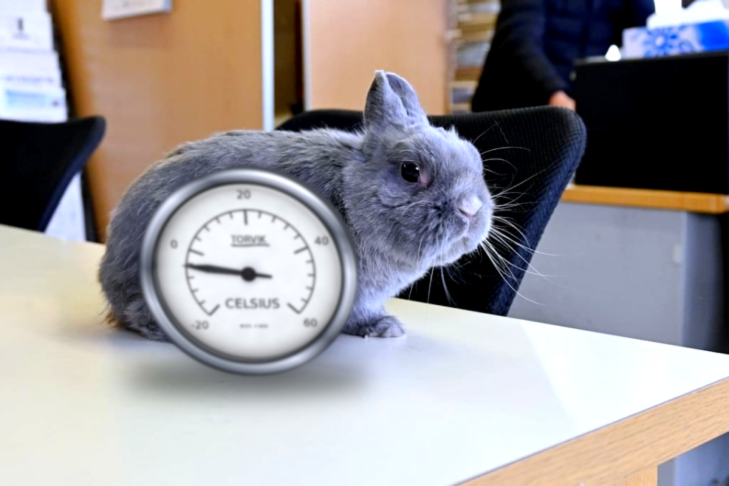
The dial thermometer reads -4; °C
